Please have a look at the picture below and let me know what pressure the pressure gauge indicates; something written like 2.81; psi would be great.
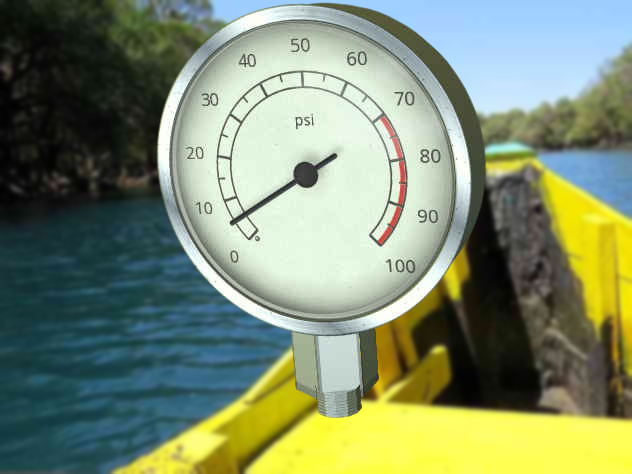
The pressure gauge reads 5; psi
